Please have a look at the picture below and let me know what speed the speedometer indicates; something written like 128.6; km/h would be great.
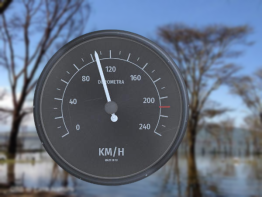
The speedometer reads 105; km/h
